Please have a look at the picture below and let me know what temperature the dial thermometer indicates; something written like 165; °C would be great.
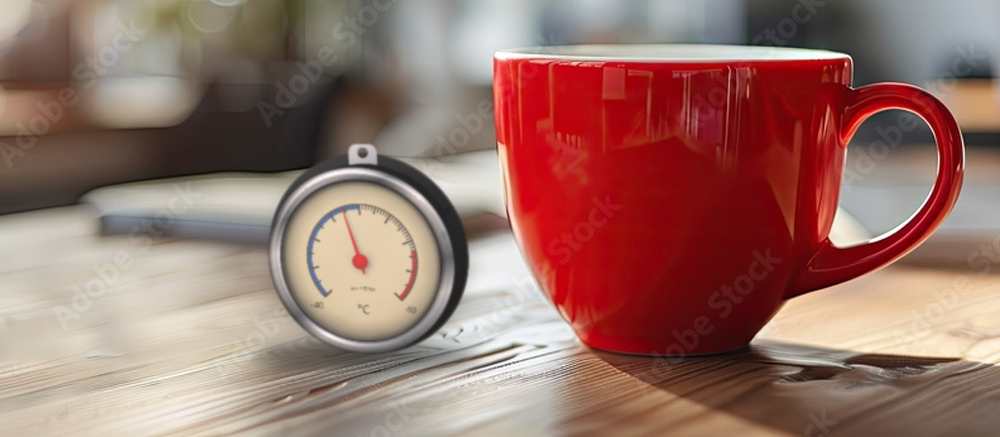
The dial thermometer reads -5; °C
